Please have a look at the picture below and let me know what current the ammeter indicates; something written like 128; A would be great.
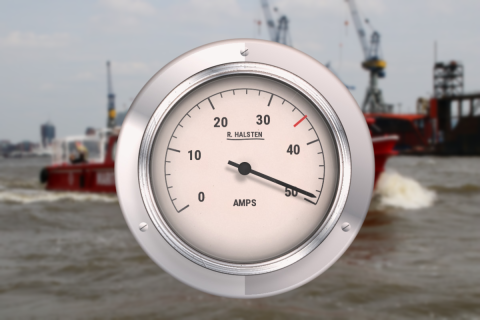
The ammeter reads 49; A
